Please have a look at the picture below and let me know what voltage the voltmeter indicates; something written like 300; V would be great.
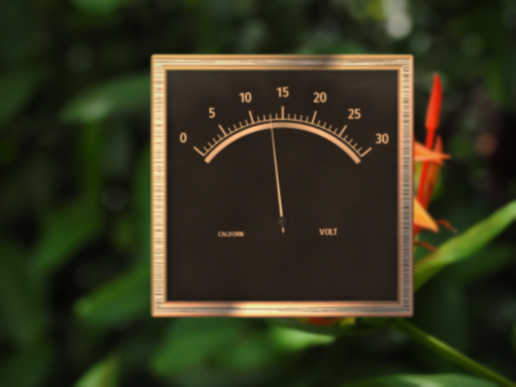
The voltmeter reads 13; V
